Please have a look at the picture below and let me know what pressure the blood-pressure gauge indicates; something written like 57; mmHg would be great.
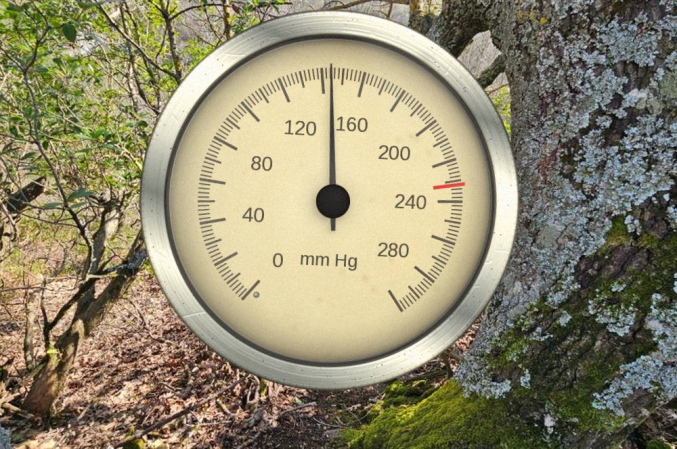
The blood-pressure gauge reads 144; mmHg
